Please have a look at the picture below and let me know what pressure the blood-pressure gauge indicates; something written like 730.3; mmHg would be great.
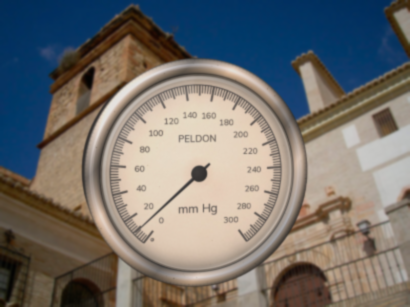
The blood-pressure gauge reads 10; mmHg
